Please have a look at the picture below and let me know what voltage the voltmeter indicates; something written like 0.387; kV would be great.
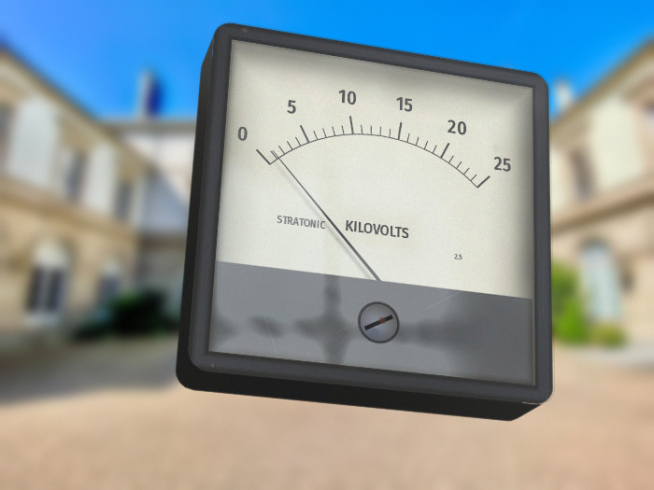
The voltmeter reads 1; kV
